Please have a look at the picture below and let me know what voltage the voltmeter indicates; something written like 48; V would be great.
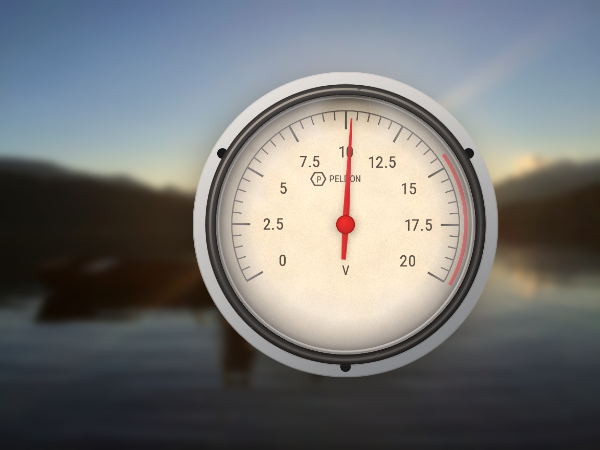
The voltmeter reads 10.25; V
